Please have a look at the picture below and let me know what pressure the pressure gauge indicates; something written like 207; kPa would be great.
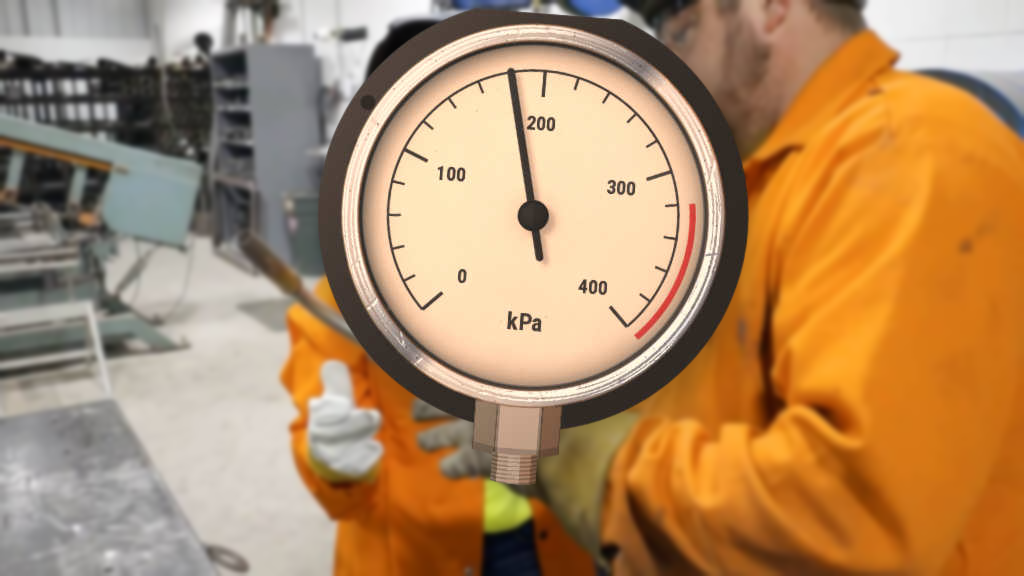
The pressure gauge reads 180; kPa
